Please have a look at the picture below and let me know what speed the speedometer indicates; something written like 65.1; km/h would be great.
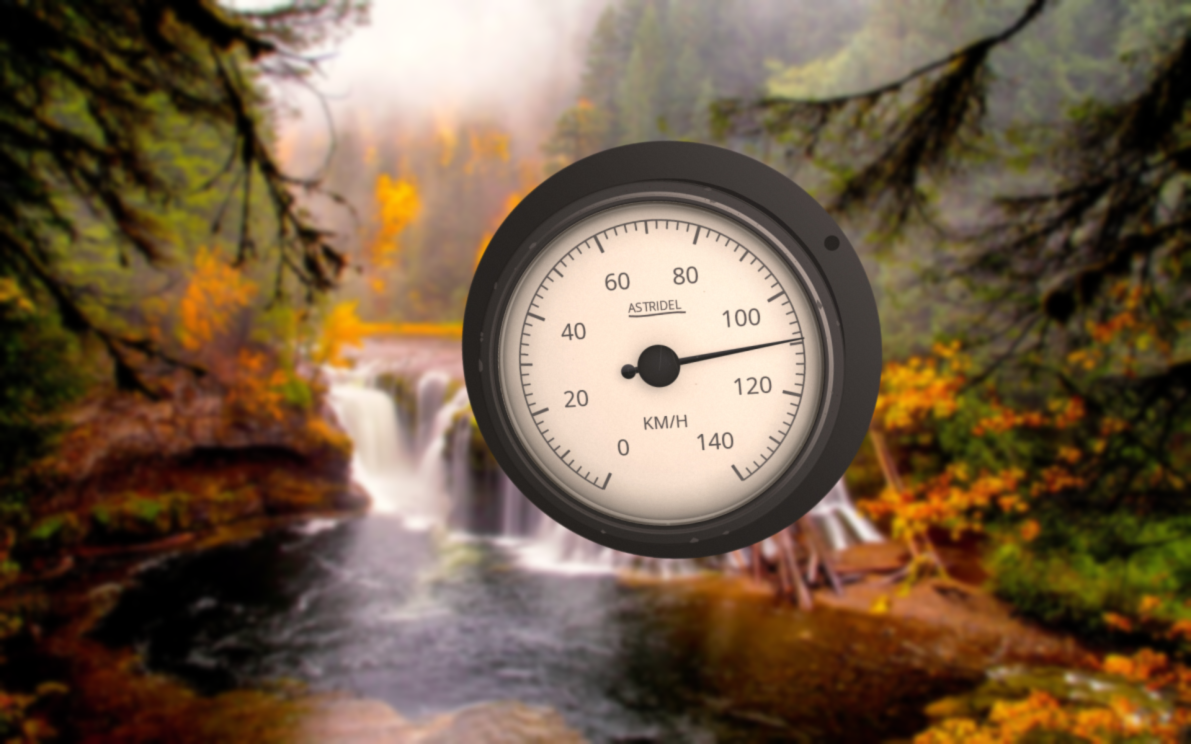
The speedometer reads 109; km/h
